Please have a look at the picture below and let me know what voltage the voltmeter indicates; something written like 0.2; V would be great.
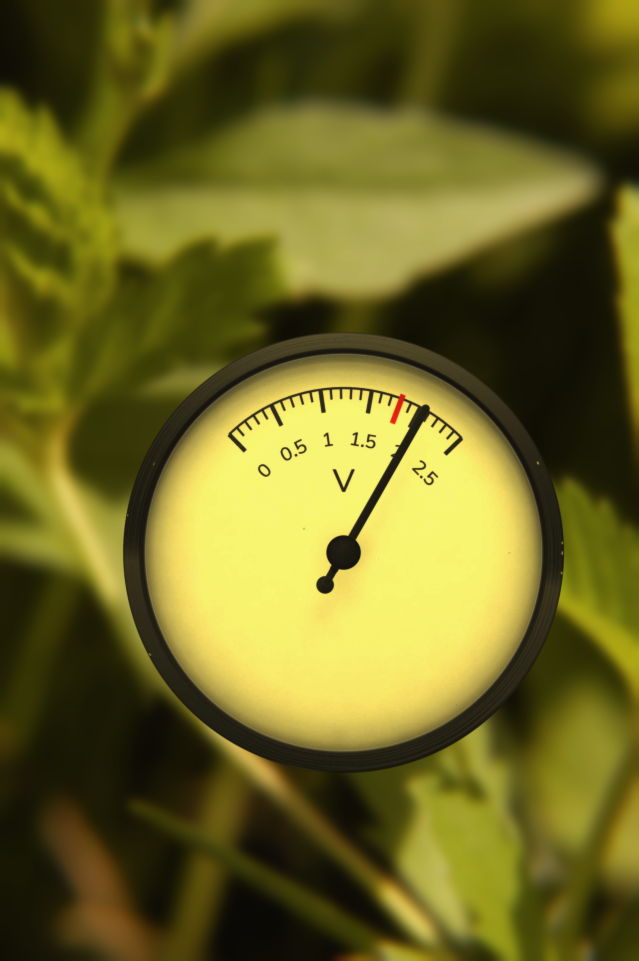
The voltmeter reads 2.05; V
